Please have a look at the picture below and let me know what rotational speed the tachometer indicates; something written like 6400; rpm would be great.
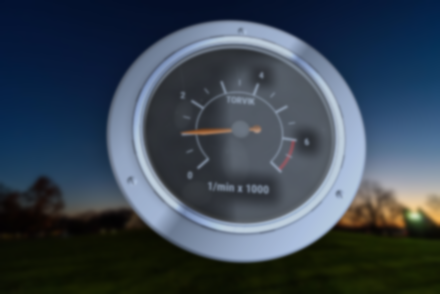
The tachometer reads 1000; rpm
